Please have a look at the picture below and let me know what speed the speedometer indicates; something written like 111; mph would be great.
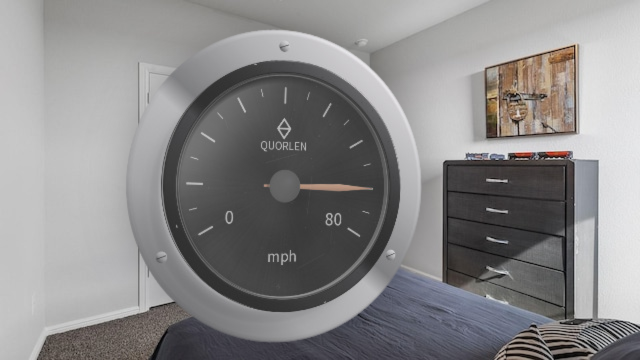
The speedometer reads 70; mph
